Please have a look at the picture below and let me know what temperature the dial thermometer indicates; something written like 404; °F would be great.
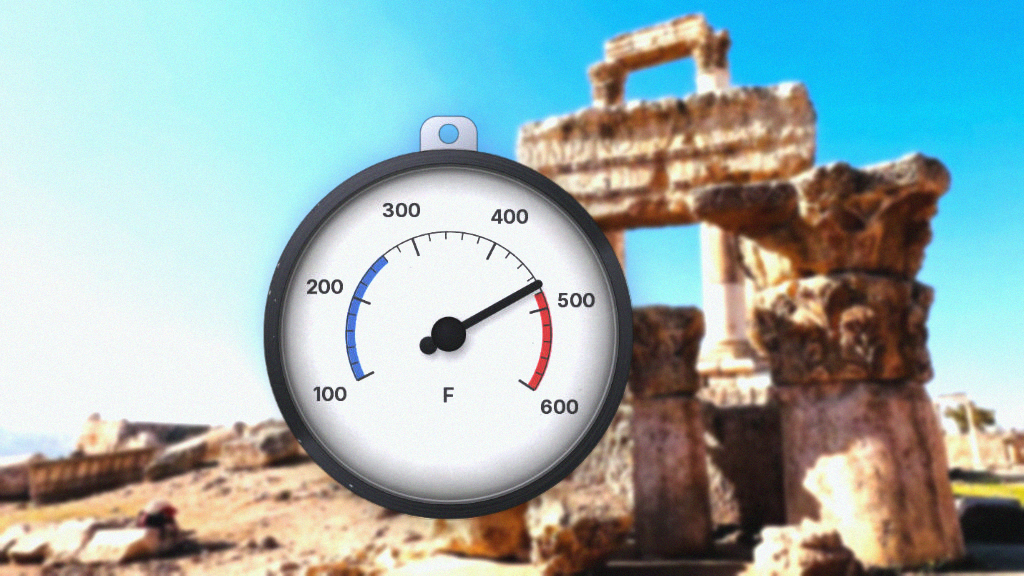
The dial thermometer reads 470; °F
